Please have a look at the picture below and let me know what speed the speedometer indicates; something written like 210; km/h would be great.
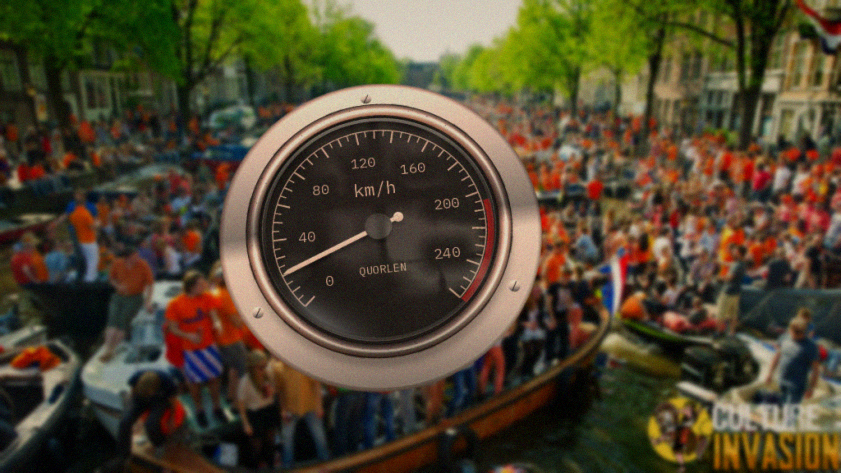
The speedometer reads 20; km/h
